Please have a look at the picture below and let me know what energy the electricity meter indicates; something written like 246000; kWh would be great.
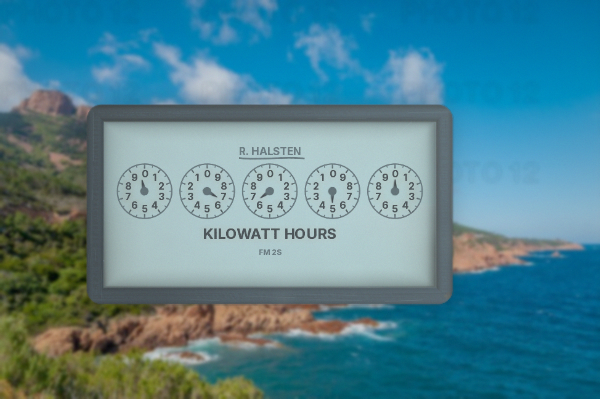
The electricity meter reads 96650; kWh
